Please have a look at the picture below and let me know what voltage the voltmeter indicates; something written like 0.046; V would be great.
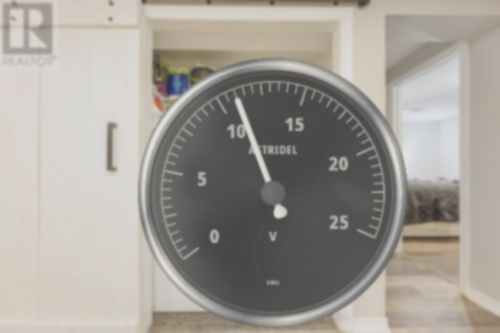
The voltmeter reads 11; V
